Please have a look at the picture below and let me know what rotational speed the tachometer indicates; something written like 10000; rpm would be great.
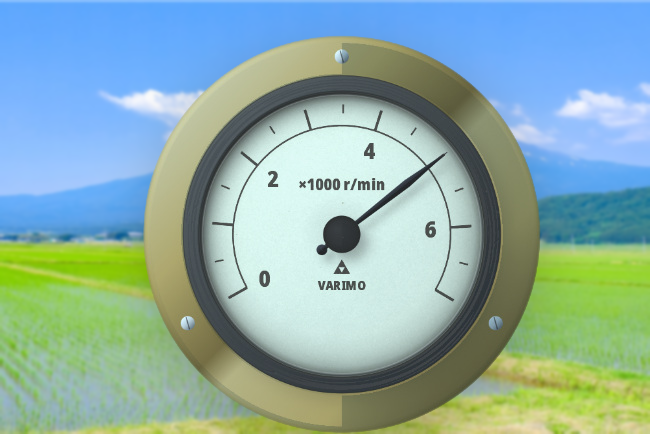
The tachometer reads 5000; rpm
